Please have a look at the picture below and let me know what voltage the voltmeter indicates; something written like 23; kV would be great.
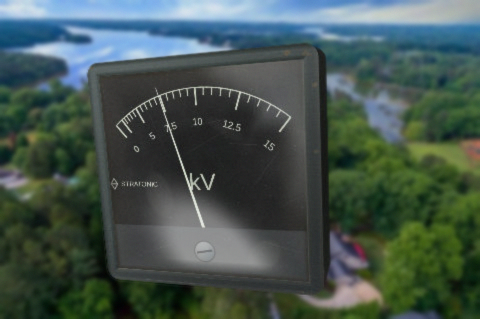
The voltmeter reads 7.5; kV
